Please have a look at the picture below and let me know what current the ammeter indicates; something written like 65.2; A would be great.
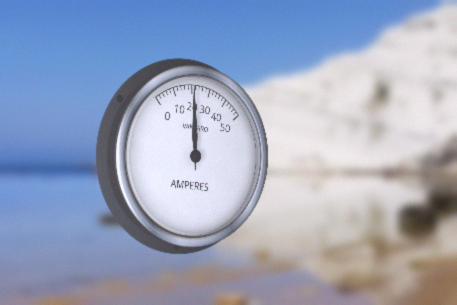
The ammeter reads 20; A
